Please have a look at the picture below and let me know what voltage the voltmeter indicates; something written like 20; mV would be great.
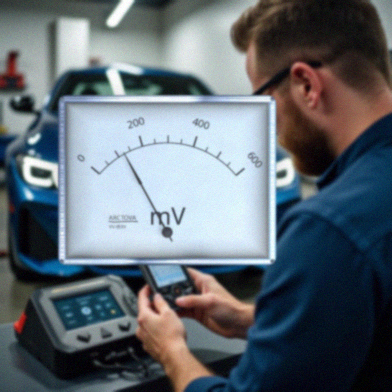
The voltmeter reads 125; mV
